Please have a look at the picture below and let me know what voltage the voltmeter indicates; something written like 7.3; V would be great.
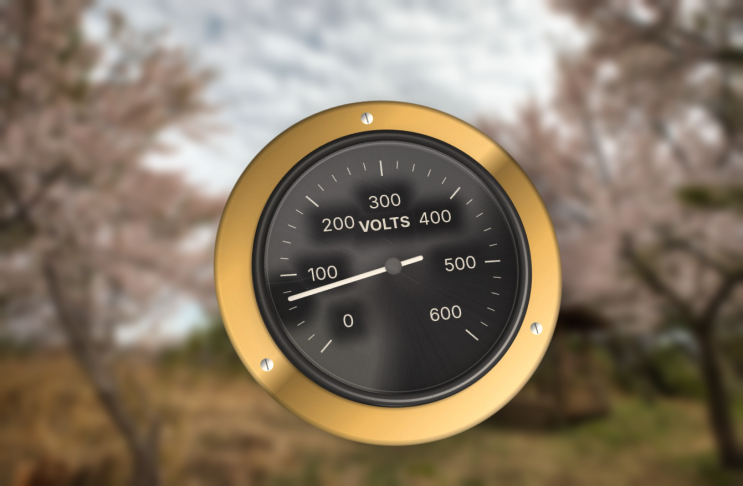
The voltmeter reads 70; V
